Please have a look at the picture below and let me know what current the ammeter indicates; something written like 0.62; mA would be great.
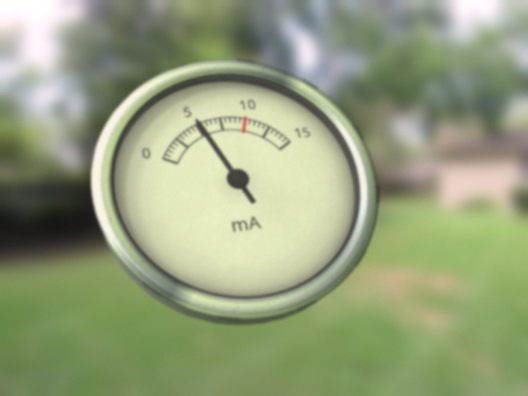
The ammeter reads 5; mA
